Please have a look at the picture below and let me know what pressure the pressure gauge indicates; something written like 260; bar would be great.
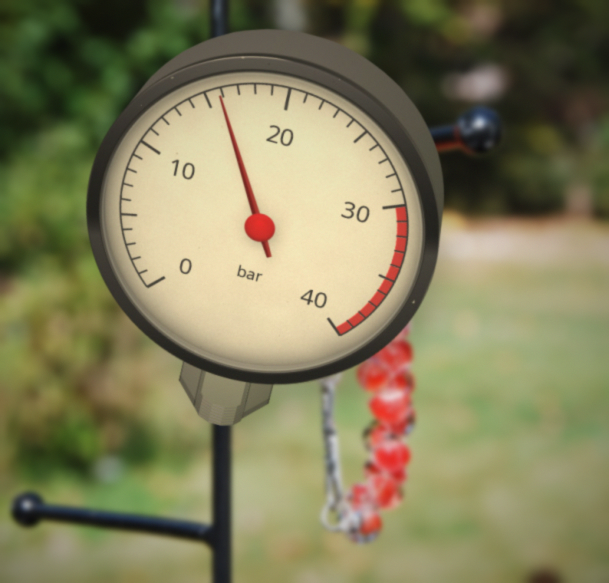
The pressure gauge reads 16; bar
